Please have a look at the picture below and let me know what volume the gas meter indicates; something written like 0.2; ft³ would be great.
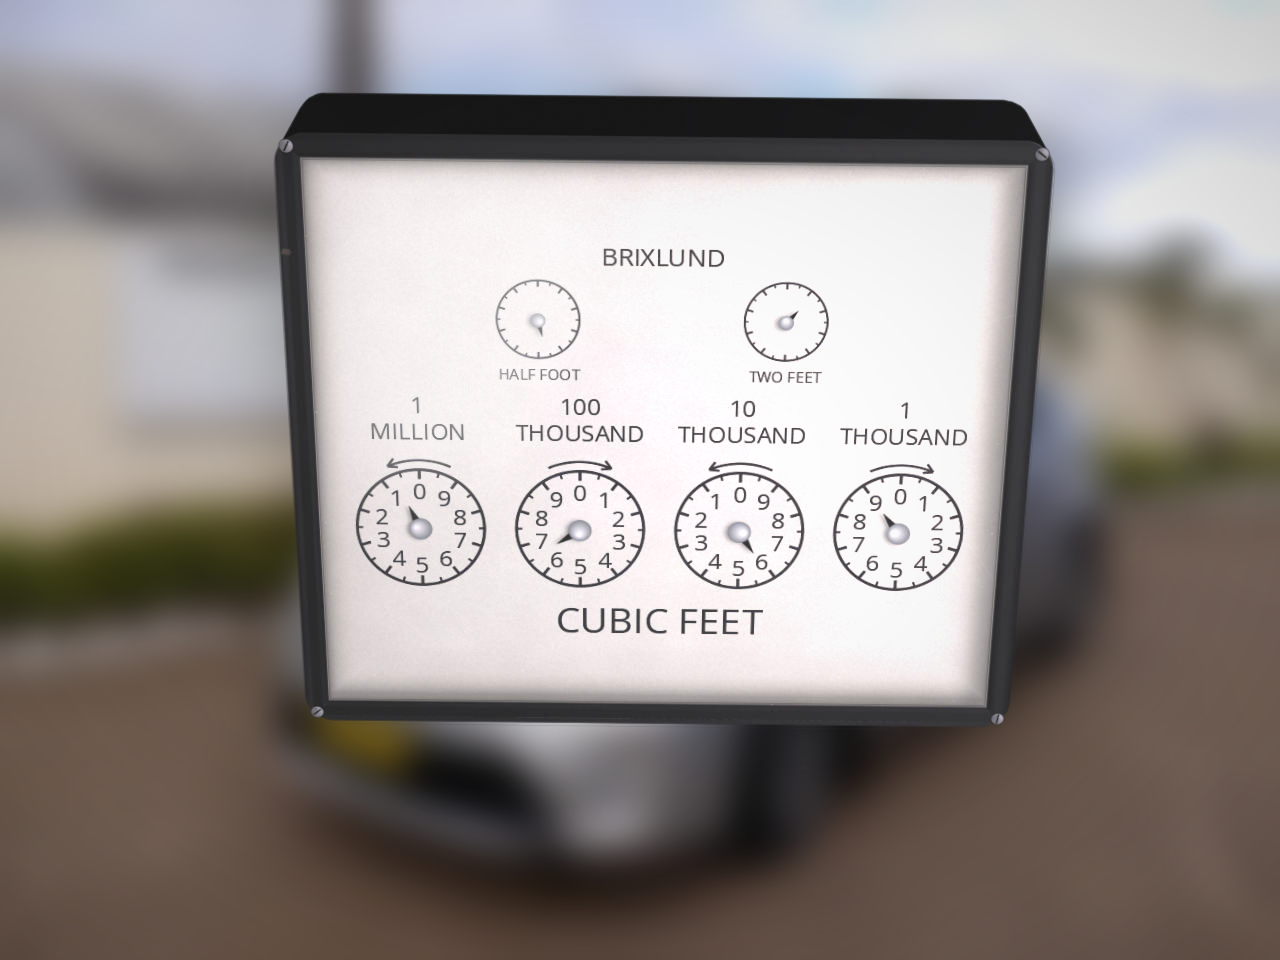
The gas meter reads 65900; ft³
